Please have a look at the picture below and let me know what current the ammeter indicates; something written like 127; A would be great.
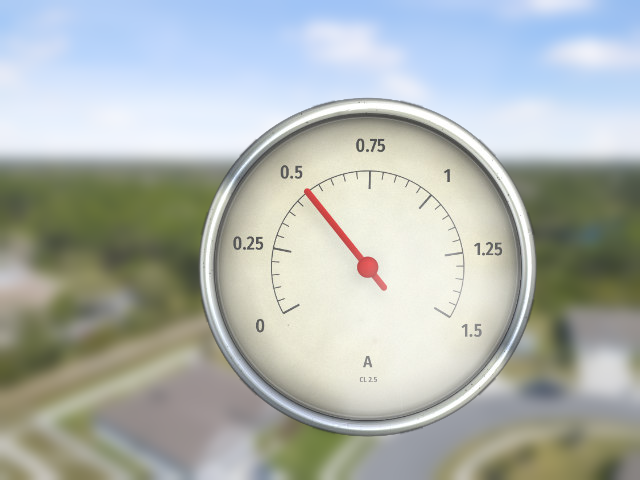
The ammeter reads 0.5; A
